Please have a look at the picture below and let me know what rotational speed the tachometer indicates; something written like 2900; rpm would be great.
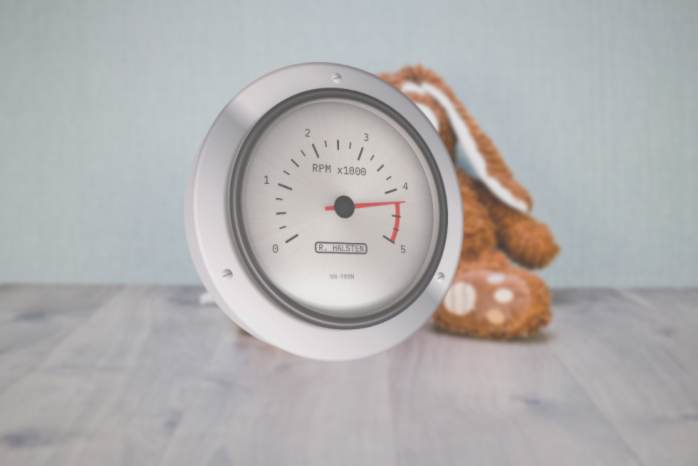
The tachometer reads 4250; rpm
